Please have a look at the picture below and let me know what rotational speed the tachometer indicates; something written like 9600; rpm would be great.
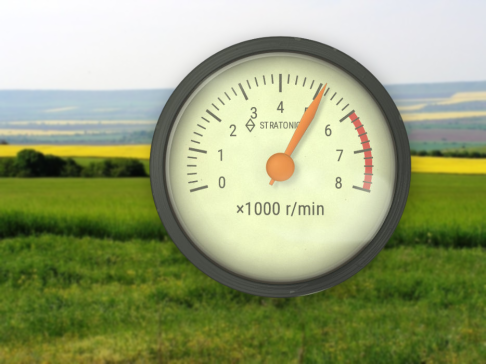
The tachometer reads 5100; rpm
